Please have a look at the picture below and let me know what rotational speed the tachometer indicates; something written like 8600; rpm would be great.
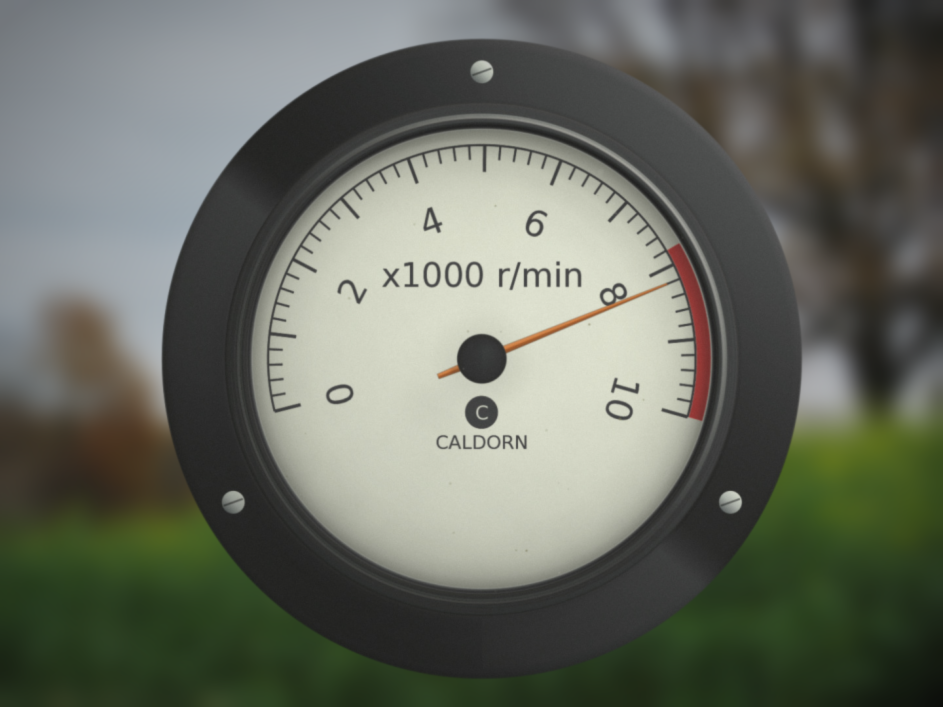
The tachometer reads 8200; rpm
